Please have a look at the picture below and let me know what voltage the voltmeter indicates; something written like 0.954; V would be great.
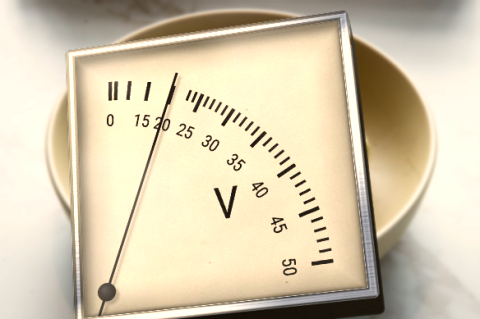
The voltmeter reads 20; V
